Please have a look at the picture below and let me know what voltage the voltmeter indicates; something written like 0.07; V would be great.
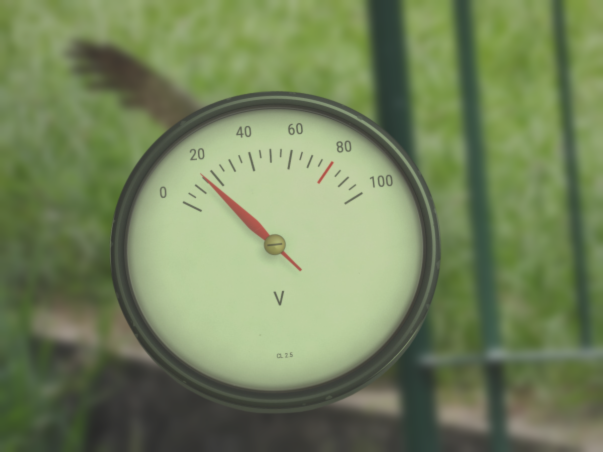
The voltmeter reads 15; V
